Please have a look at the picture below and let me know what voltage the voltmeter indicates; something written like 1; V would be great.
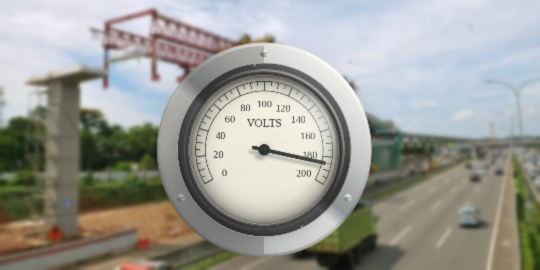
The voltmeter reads 185; V
